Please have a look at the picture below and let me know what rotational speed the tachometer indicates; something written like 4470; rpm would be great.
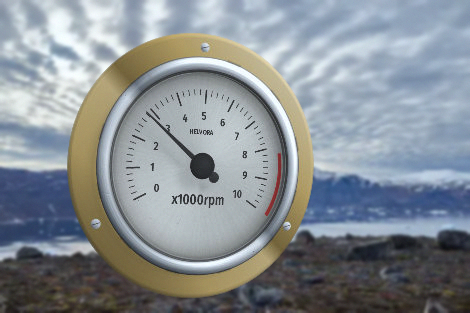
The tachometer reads 2800; rpm
